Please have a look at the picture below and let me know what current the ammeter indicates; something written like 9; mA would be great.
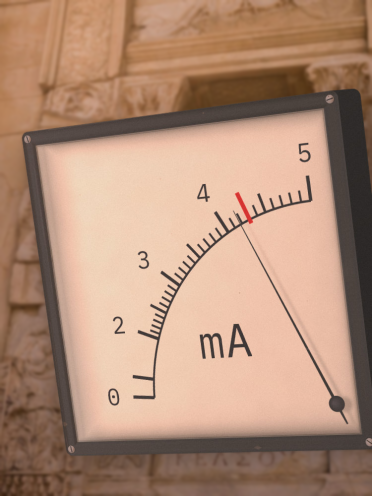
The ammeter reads 4.2; mA
